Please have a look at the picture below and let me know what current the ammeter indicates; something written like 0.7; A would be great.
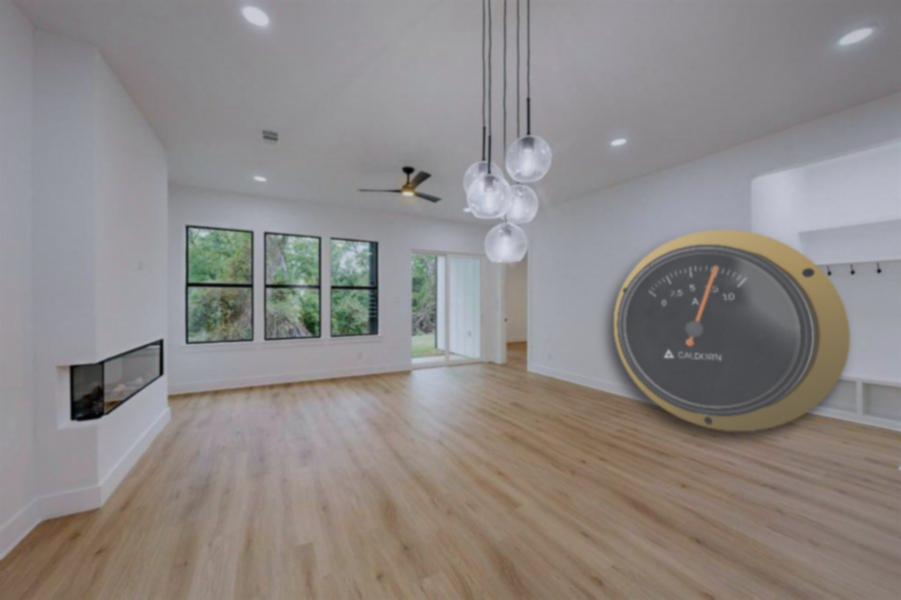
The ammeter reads 7.5; A
